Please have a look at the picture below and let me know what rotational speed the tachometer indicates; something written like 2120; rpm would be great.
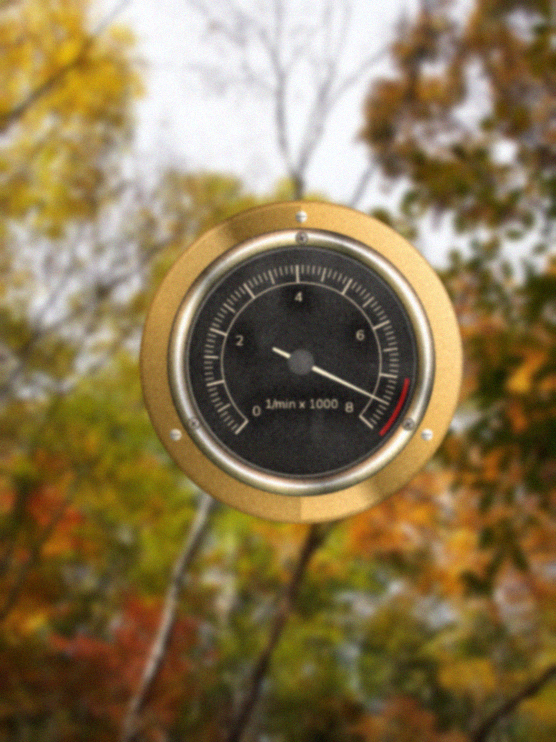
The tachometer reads 7500; rpm
